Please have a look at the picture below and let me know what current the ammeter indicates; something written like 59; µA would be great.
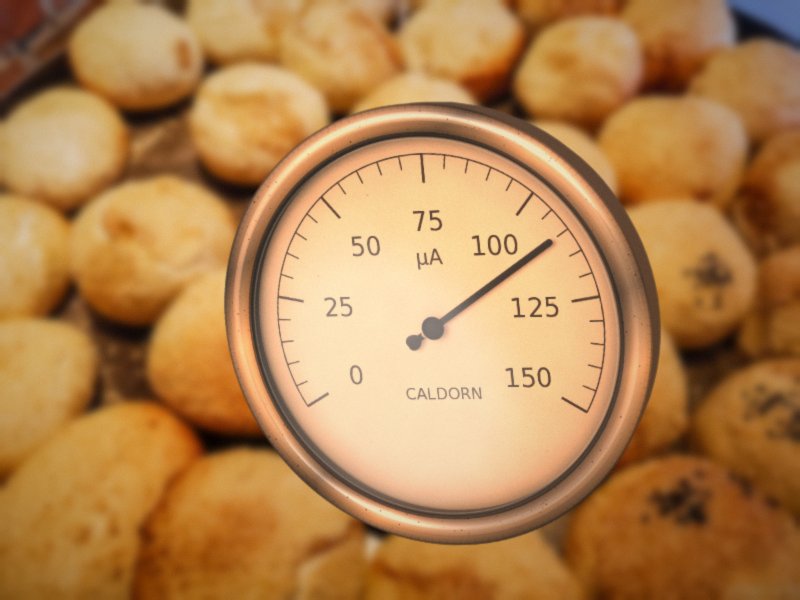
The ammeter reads 110; µA
